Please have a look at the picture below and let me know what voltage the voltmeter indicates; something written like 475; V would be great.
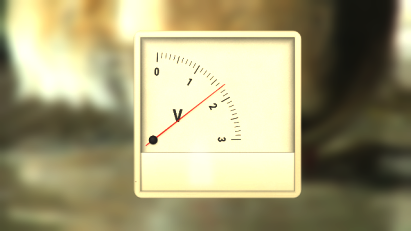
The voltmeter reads 1.7; V
